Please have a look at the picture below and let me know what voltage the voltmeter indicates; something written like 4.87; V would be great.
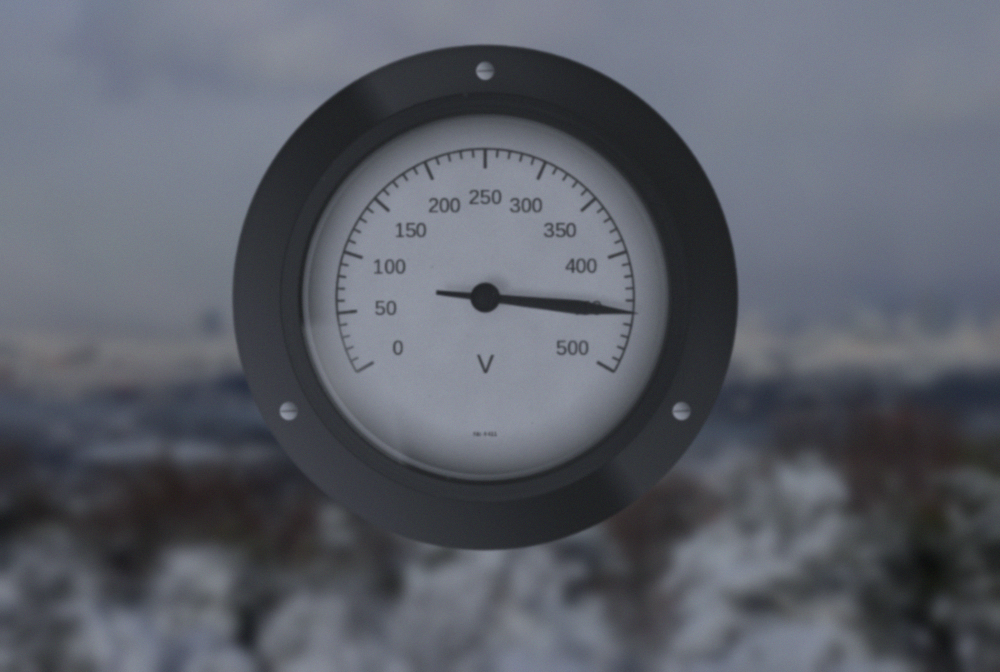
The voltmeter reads 450; V
